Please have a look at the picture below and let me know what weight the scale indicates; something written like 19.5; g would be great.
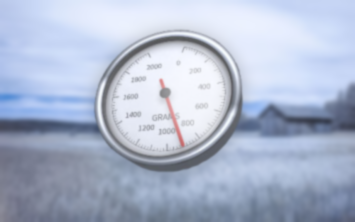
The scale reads 900; g
